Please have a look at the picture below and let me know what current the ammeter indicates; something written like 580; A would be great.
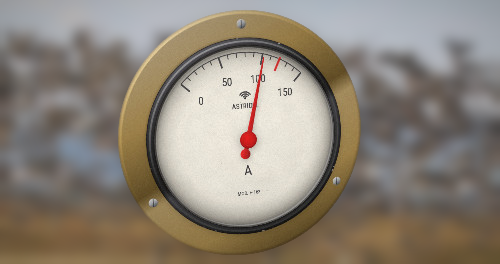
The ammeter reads 100; A
